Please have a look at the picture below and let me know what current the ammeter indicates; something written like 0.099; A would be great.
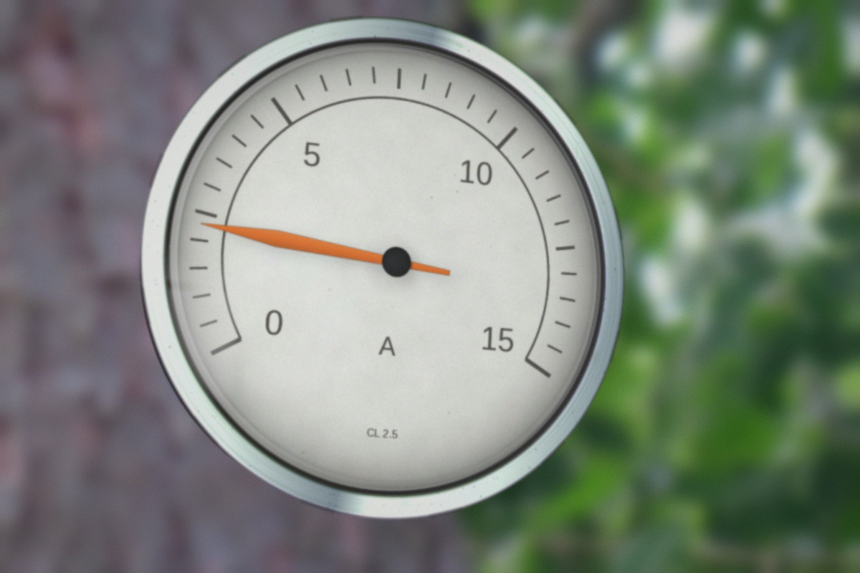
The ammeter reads 2.25; A
